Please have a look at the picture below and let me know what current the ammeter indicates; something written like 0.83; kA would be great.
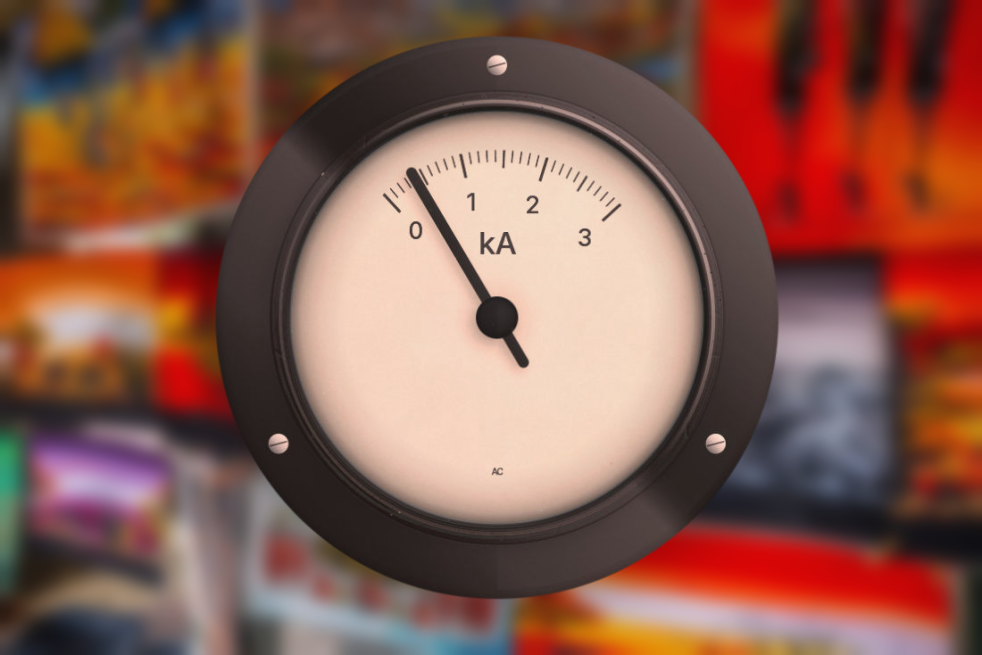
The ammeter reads 0.4; kA
